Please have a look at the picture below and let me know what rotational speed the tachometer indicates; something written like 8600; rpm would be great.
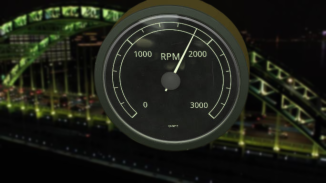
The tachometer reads 1800; rpm
